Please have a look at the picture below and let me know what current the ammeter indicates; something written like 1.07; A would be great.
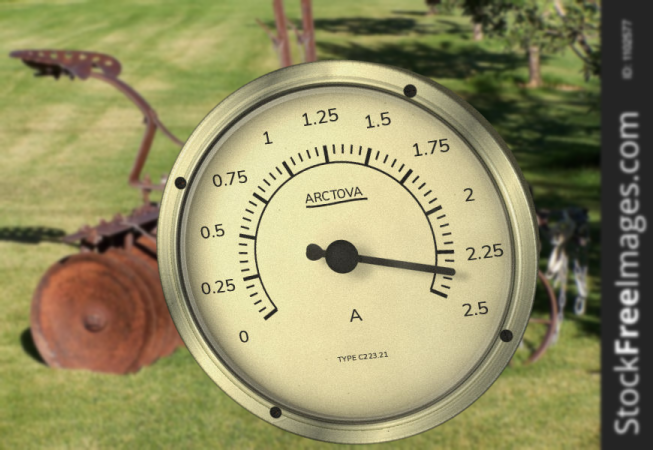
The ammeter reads 2.35; A
